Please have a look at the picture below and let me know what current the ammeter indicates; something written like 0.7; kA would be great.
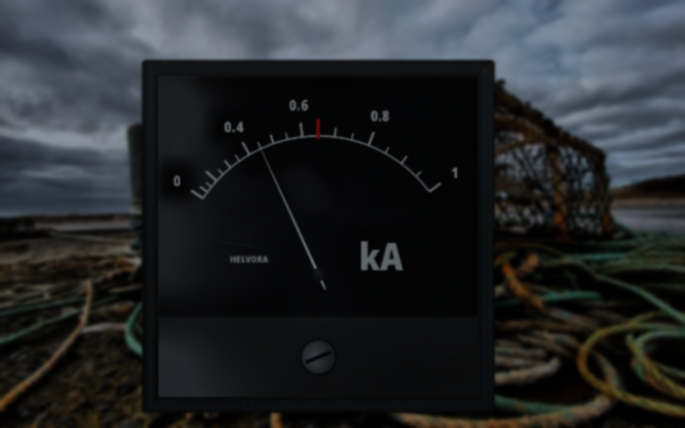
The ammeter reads 0.45; kA
